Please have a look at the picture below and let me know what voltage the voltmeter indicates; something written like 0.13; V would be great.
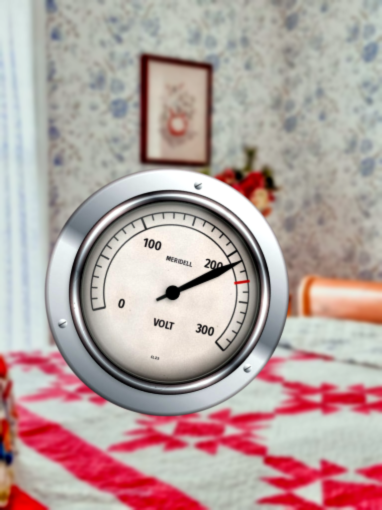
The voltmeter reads 210; V
